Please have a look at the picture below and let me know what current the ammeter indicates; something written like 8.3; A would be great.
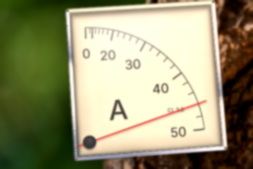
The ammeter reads 46; A
